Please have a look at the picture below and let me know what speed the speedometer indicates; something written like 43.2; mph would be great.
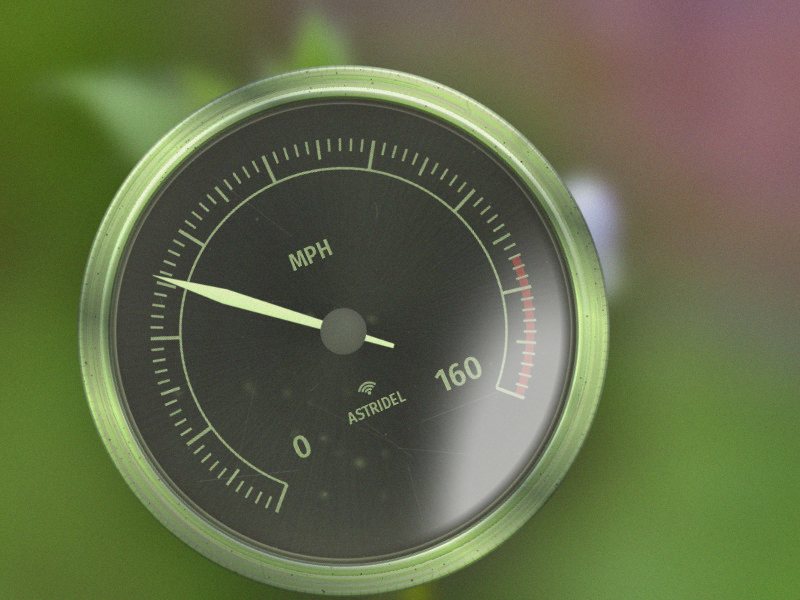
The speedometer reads 51; mph
